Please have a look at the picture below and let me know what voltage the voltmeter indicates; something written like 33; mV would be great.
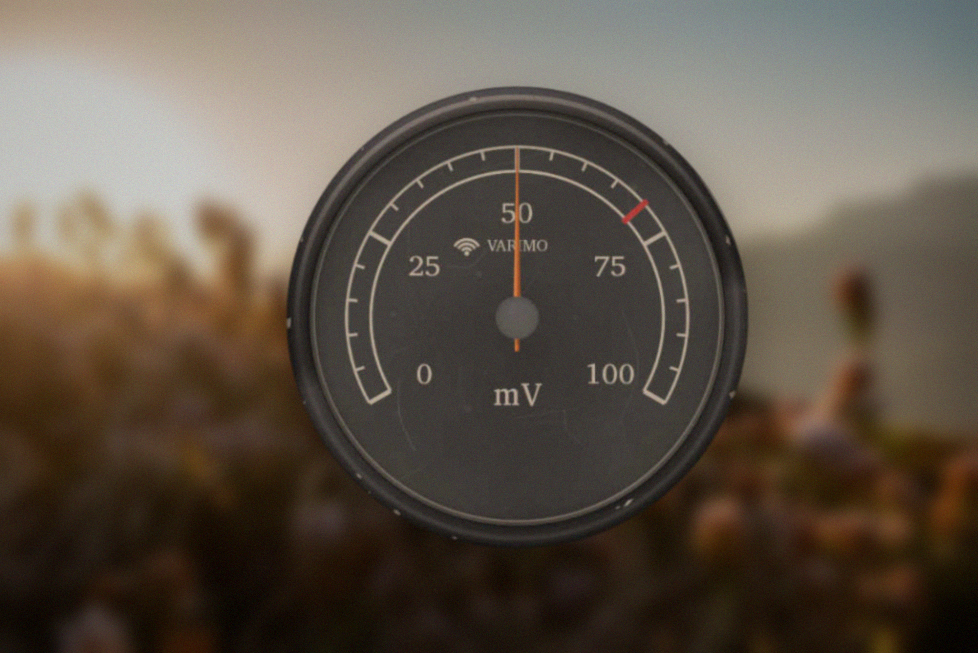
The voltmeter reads 50; mV
